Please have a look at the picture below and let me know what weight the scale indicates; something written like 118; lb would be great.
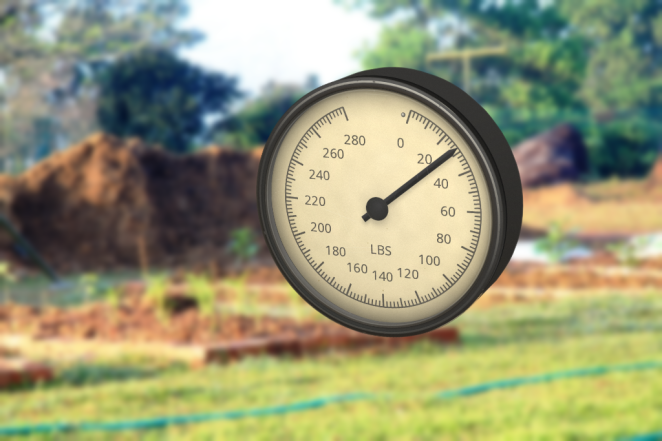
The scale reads 28; lb
